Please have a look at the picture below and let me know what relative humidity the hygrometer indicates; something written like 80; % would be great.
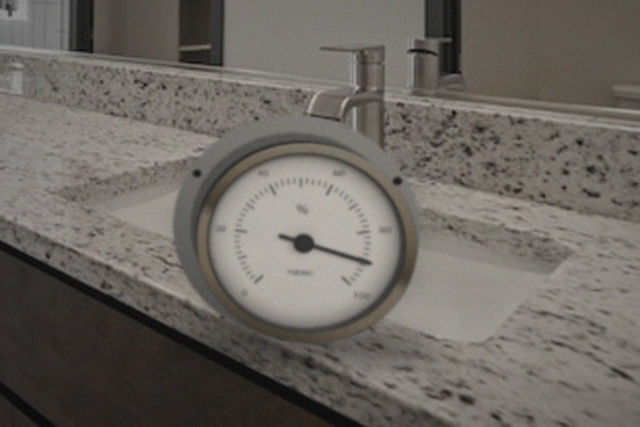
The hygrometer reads 90; %
